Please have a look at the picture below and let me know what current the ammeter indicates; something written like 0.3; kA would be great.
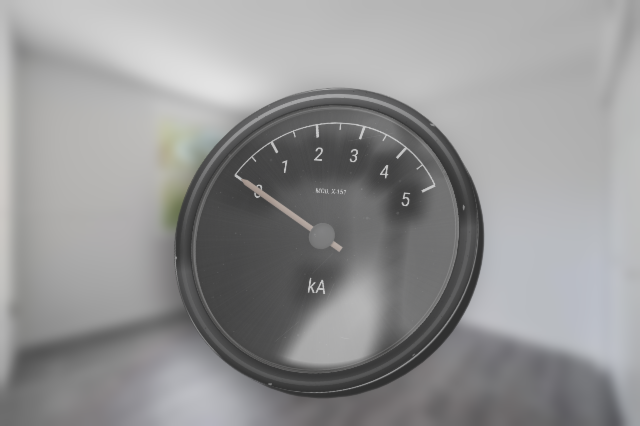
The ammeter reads 0; kA
